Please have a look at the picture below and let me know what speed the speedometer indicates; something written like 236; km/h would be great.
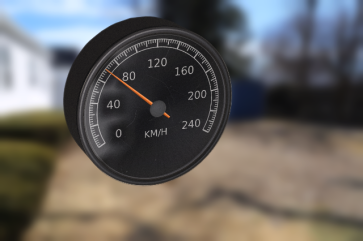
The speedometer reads 70; km/h
